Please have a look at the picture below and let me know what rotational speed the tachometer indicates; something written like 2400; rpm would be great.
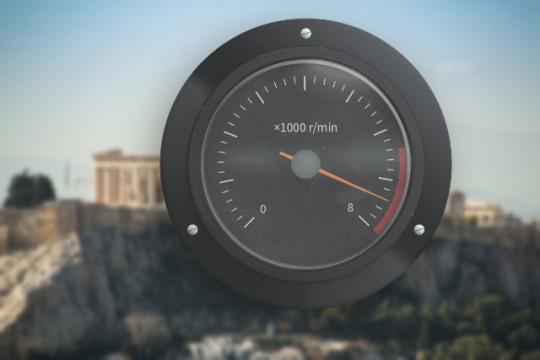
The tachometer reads 7400; rpm
